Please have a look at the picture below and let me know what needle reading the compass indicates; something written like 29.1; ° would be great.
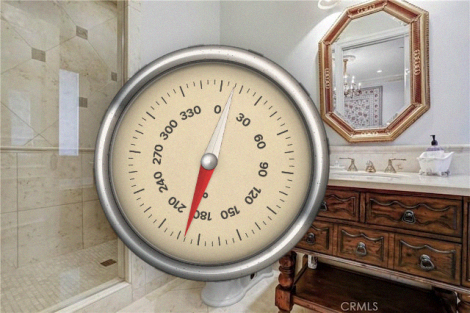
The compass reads 190; °
